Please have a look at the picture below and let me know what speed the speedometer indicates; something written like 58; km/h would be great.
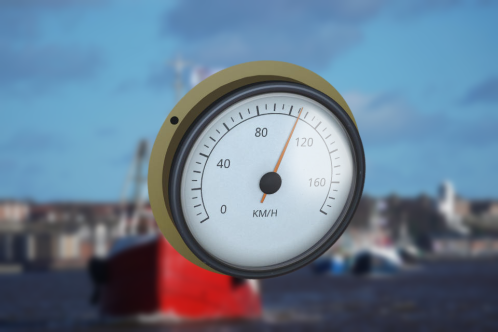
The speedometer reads 105; km/h
